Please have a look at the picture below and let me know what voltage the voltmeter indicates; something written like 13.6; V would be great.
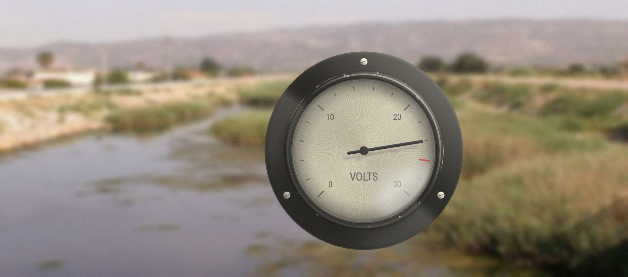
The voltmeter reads 24; V
